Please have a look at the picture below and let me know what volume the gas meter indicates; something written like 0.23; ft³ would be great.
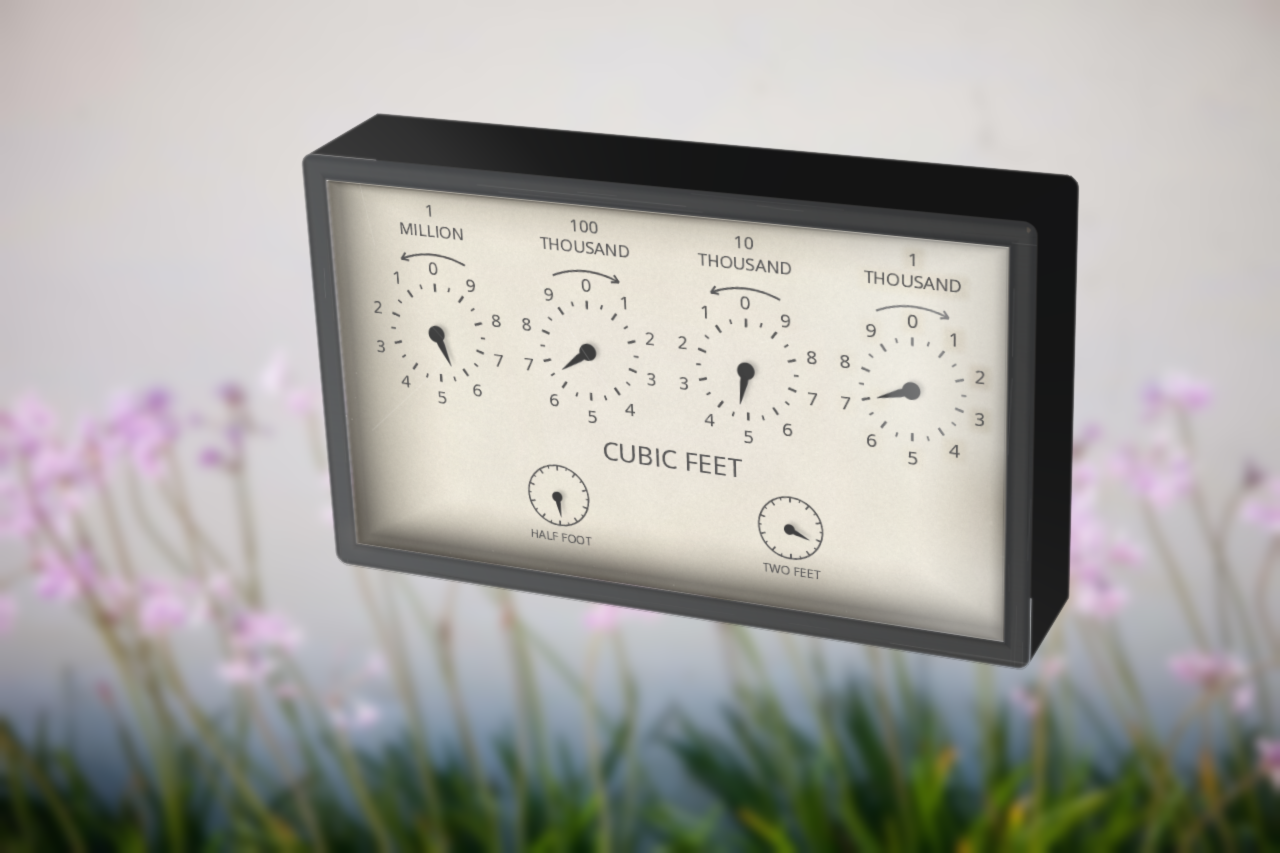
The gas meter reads 564700; ft³
